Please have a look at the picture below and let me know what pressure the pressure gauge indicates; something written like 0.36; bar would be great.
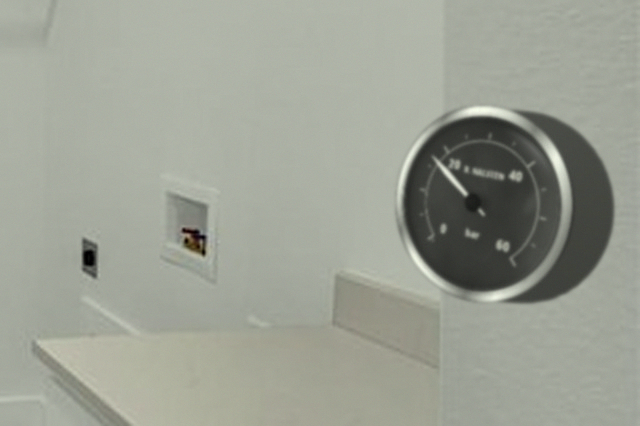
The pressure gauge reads 17.5; bar
